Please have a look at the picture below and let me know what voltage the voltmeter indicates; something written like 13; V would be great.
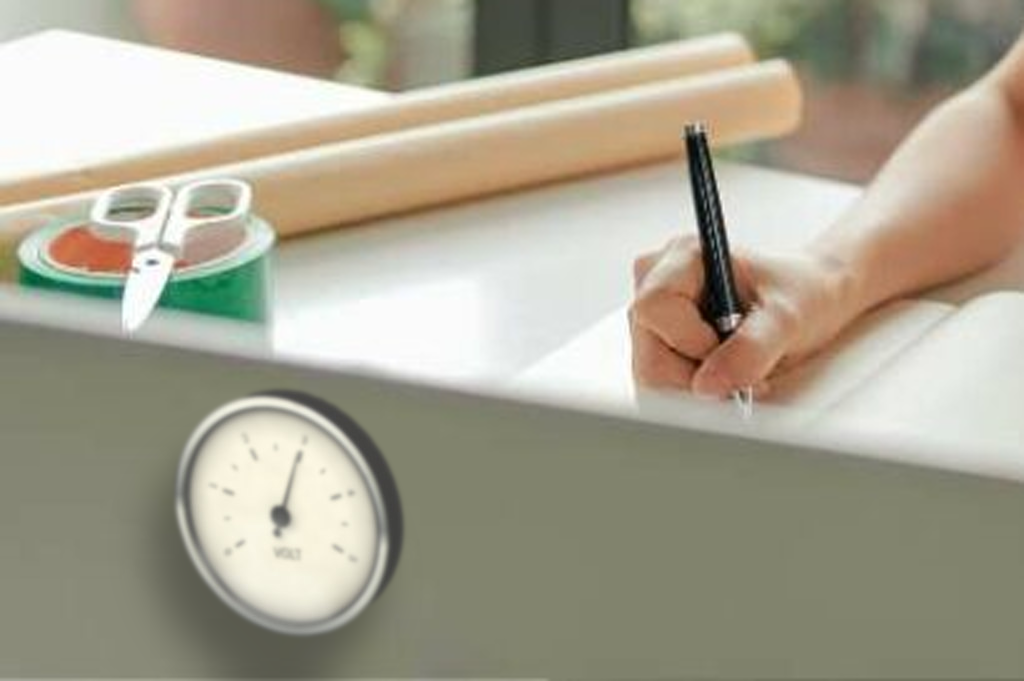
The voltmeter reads 3; V
